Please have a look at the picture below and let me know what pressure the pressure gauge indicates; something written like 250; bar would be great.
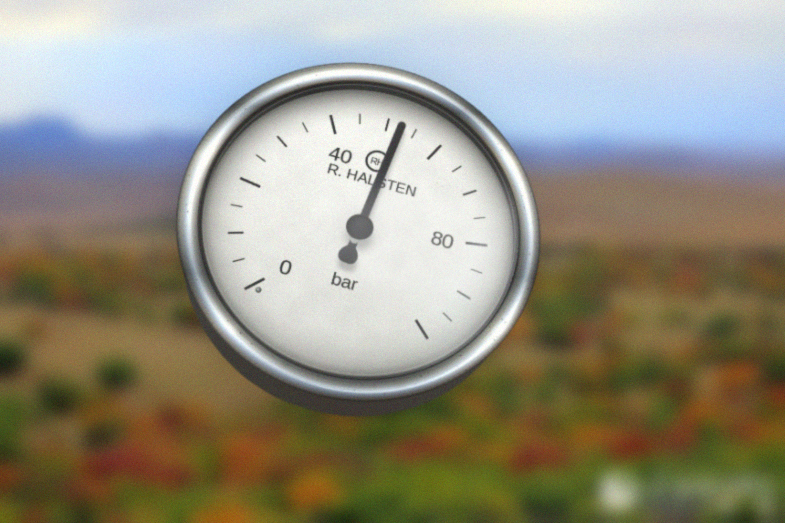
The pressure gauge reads 52.5; bar
